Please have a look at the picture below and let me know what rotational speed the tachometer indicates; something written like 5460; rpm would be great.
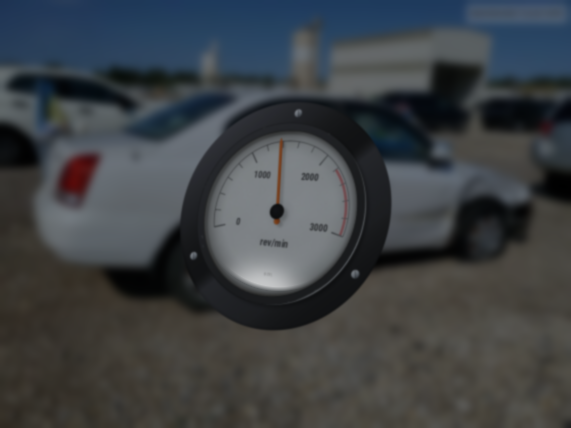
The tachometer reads 1400; rpm
